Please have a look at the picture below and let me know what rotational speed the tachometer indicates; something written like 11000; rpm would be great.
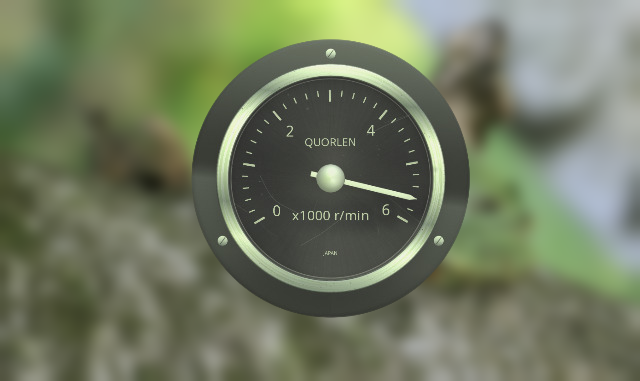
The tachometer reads 5600; rpm
